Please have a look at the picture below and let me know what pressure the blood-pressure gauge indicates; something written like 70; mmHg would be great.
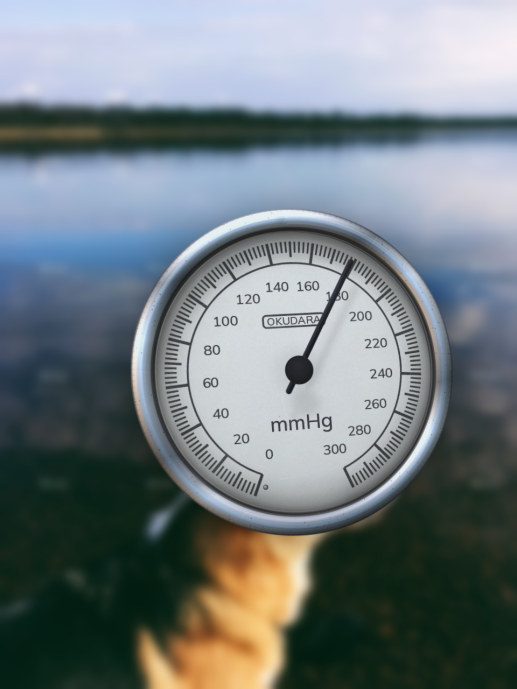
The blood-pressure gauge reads 178; mmHg
